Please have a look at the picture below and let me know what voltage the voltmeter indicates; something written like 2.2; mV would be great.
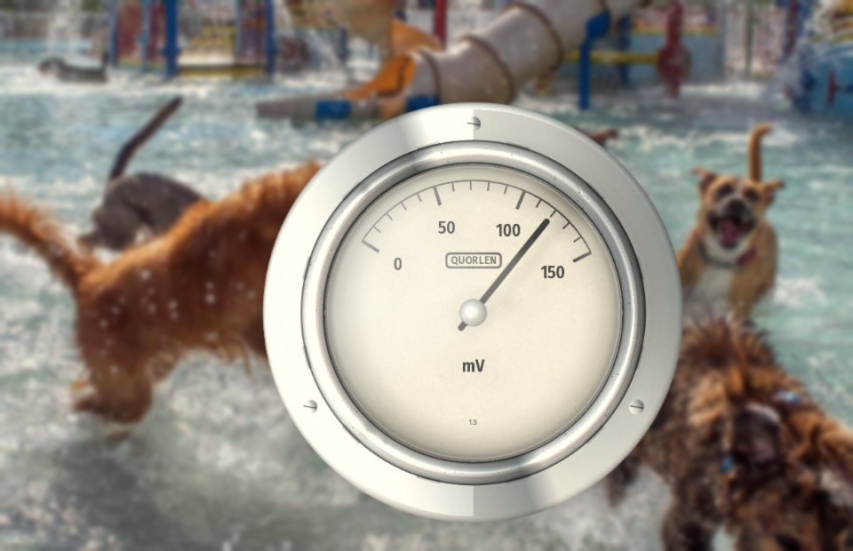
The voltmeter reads 120; mV
